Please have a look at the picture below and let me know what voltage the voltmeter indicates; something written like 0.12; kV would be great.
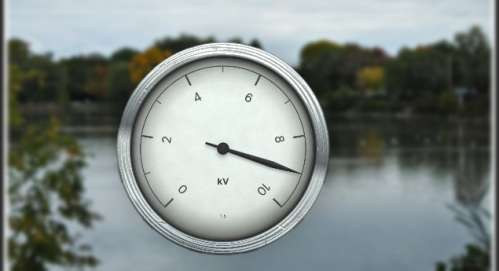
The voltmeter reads 9; kV
